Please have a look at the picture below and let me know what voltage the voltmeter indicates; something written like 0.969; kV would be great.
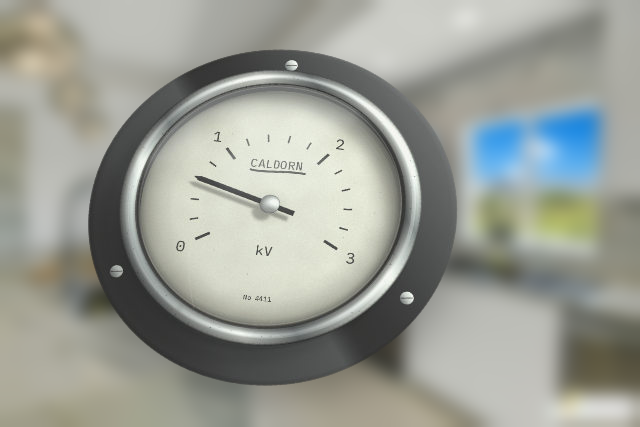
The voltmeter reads 0.6; kV
